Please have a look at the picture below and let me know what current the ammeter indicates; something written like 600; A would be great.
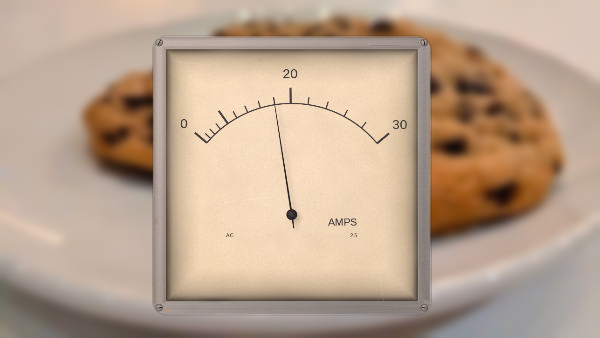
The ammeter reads 18; A
